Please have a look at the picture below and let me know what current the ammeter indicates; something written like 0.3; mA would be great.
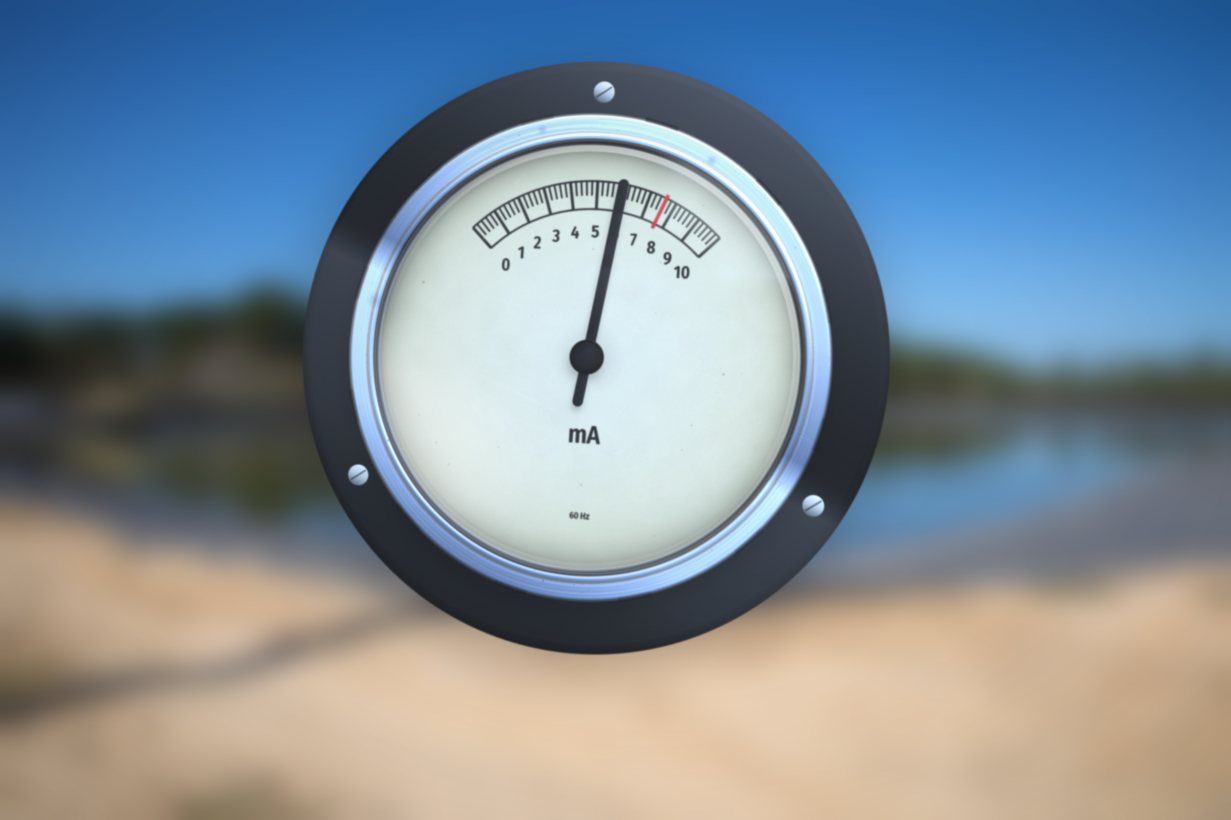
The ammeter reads 6; mA
